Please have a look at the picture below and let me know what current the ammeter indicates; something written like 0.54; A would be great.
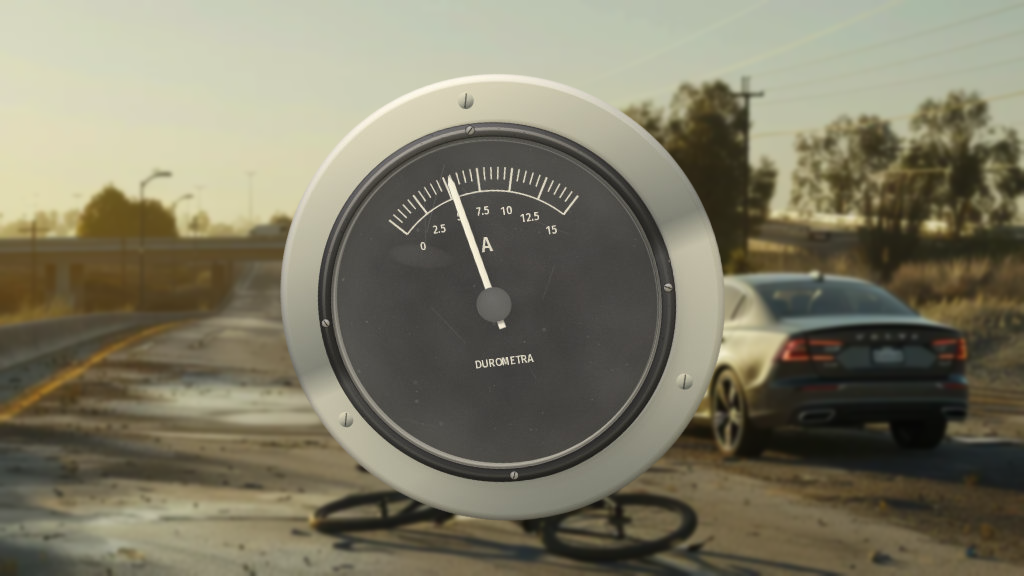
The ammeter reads 5.5; A
